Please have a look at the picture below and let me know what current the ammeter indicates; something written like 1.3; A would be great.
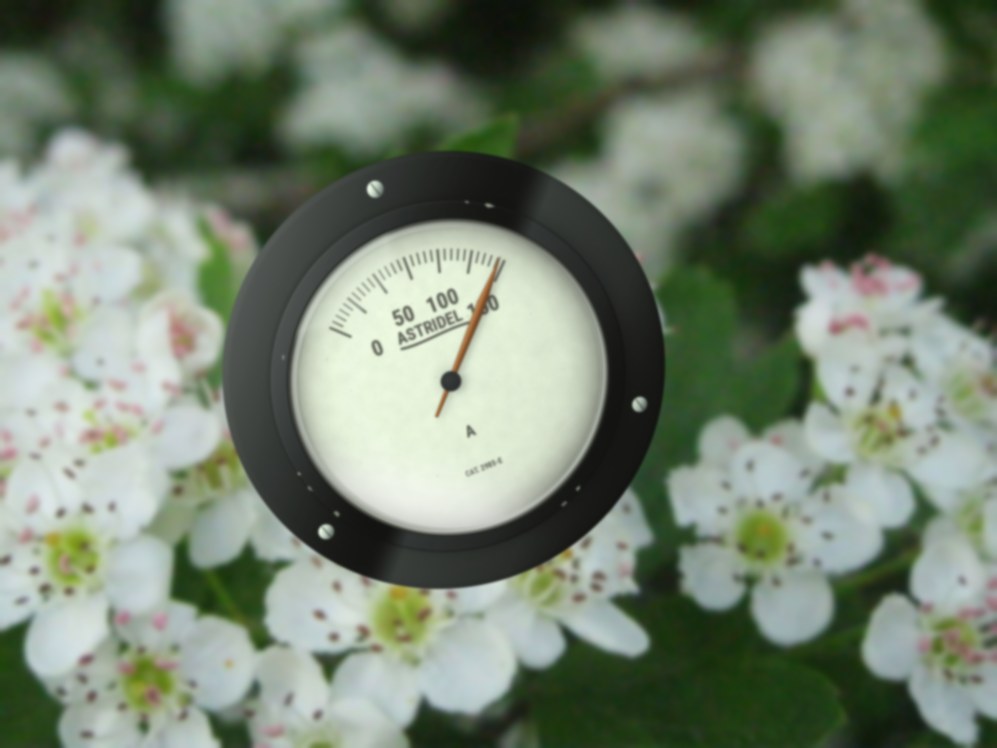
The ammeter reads 145; A
